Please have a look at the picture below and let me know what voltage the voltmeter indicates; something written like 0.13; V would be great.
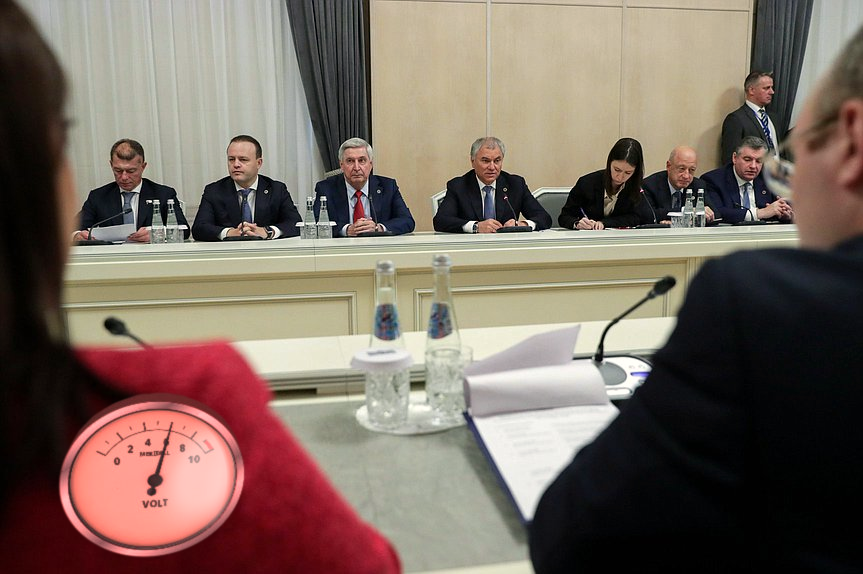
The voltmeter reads 6; V
